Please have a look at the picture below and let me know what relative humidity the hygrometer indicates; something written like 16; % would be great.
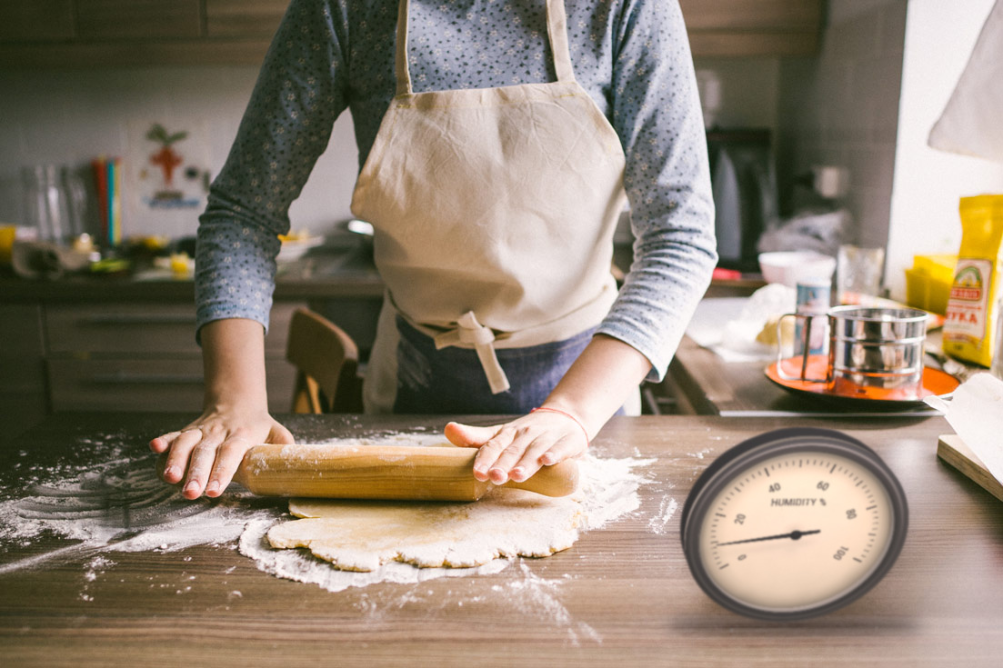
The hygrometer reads 10; %
